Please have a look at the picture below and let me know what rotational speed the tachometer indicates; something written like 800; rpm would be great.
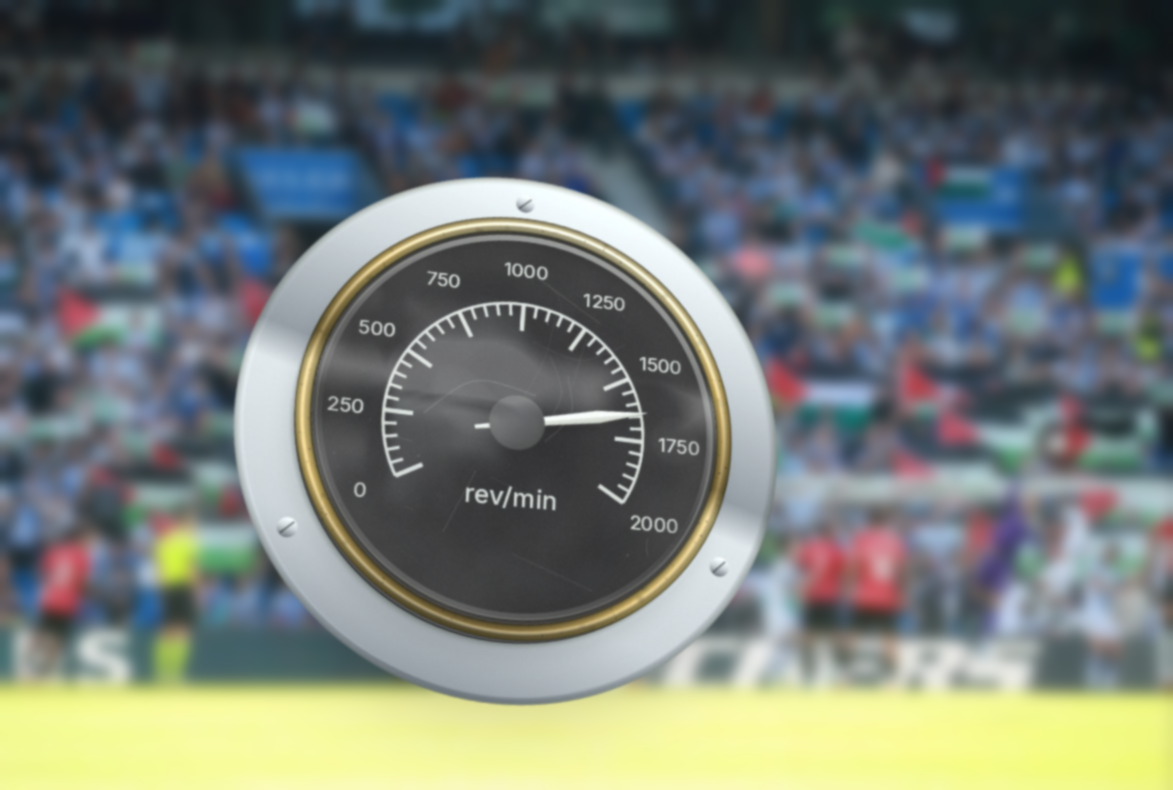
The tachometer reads 1650; rpm
